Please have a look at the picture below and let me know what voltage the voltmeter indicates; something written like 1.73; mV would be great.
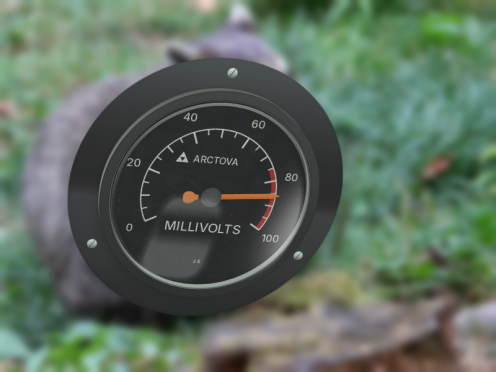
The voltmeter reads 85; mV
